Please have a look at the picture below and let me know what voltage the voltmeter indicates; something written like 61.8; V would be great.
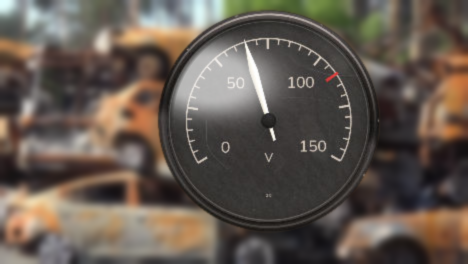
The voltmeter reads 65; V
